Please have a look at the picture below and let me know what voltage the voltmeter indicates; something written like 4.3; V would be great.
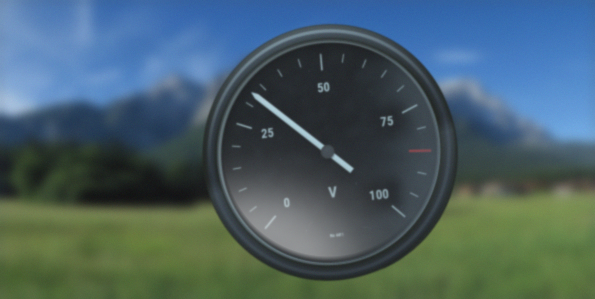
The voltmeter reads 32.5; V
